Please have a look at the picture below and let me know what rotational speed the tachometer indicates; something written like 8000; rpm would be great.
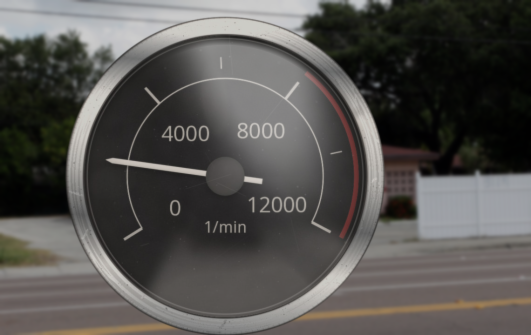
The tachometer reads 2000; rpm
